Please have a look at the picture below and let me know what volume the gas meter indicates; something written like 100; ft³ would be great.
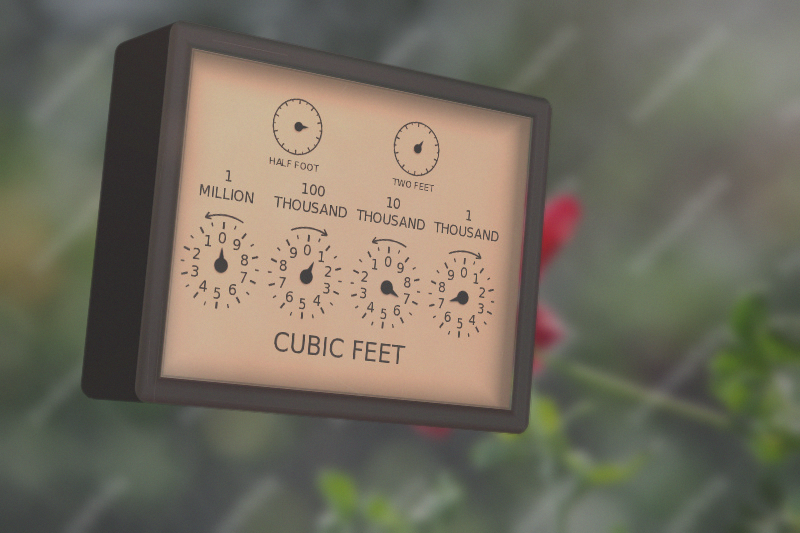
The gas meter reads 6700; ft³
